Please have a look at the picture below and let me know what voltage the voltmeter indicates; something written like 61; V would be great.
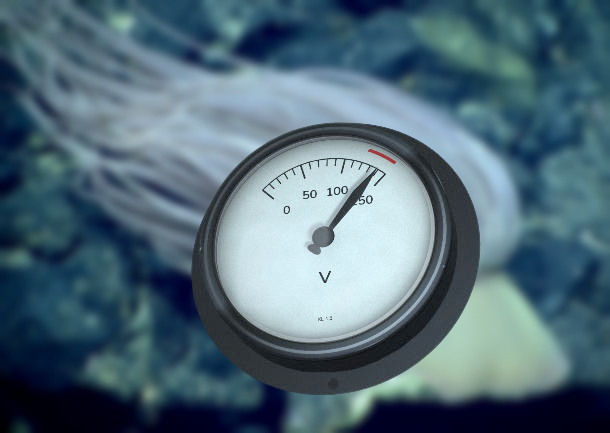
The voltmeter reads 140; V
